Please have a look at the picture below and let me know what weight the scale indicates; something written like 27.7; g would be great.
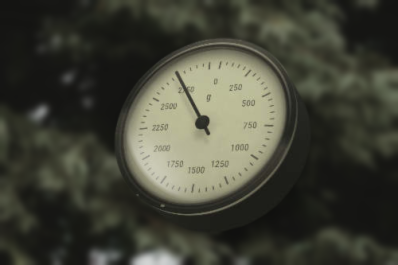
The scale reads 2750; g
